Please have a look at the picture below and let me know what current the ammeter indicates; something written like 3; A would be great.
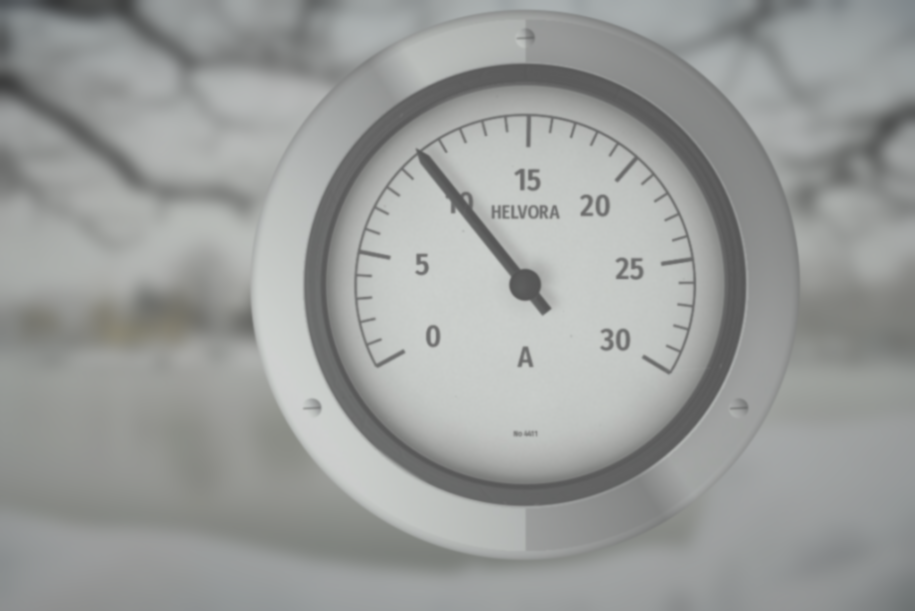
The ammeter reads 10; A
